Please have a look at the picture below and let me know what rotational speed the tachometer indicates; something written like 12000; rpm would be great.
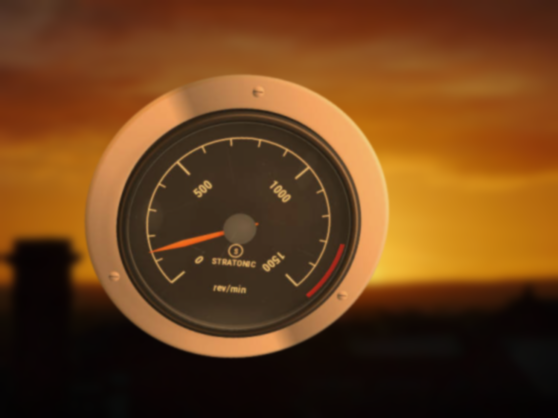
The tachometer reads 150; rpm
